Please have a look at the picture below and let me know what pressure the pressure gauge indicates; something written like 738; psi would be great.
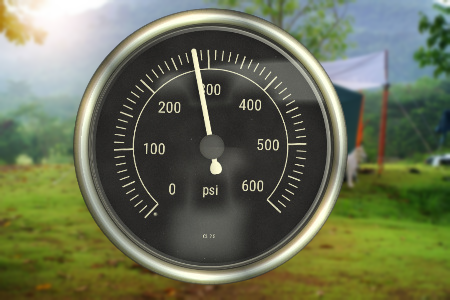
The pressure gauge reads 280; psi
